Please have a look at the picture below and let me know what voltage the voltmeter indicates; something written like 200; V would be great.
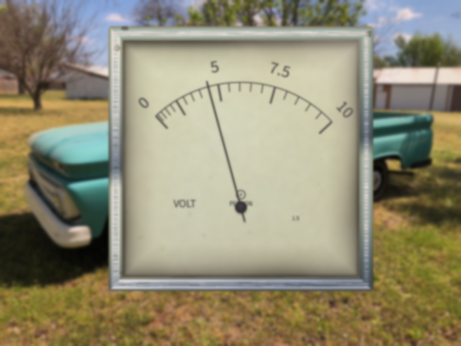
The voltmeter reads 4.5; V
